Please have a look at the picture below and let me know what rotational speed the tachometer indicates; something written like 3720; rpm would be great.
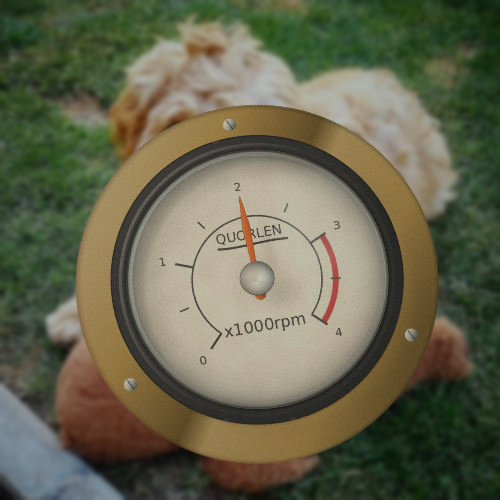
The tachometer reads 2000; rpm
